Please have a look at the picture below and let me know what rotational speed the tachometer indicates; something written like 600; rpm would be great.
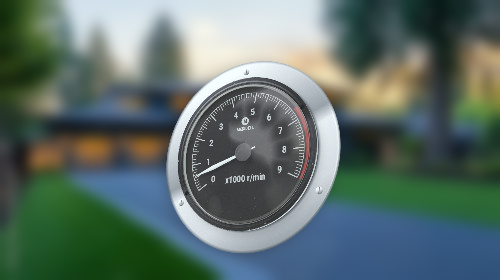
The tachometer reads 500; rpm
